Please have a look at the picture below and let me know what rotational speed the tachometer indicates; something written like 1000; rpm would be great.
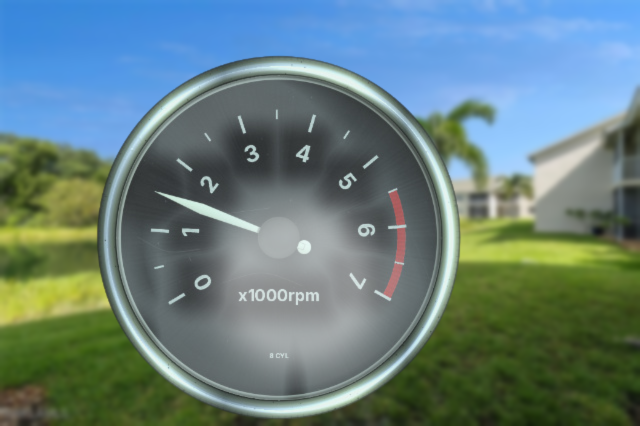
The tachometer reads 1500; rpm
